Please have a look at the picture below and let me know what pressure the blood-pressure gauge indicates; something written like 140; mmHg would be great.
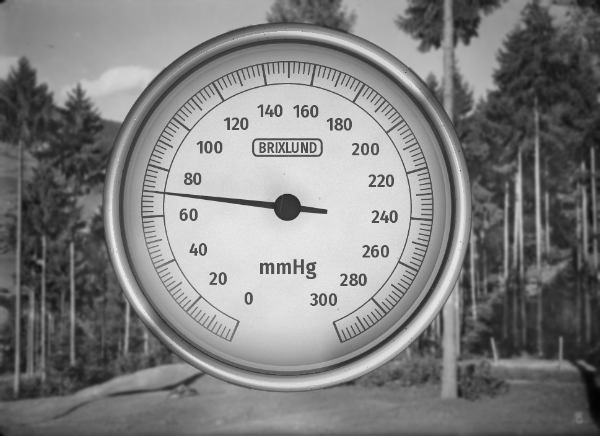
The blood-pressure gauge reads 70; mmHg
